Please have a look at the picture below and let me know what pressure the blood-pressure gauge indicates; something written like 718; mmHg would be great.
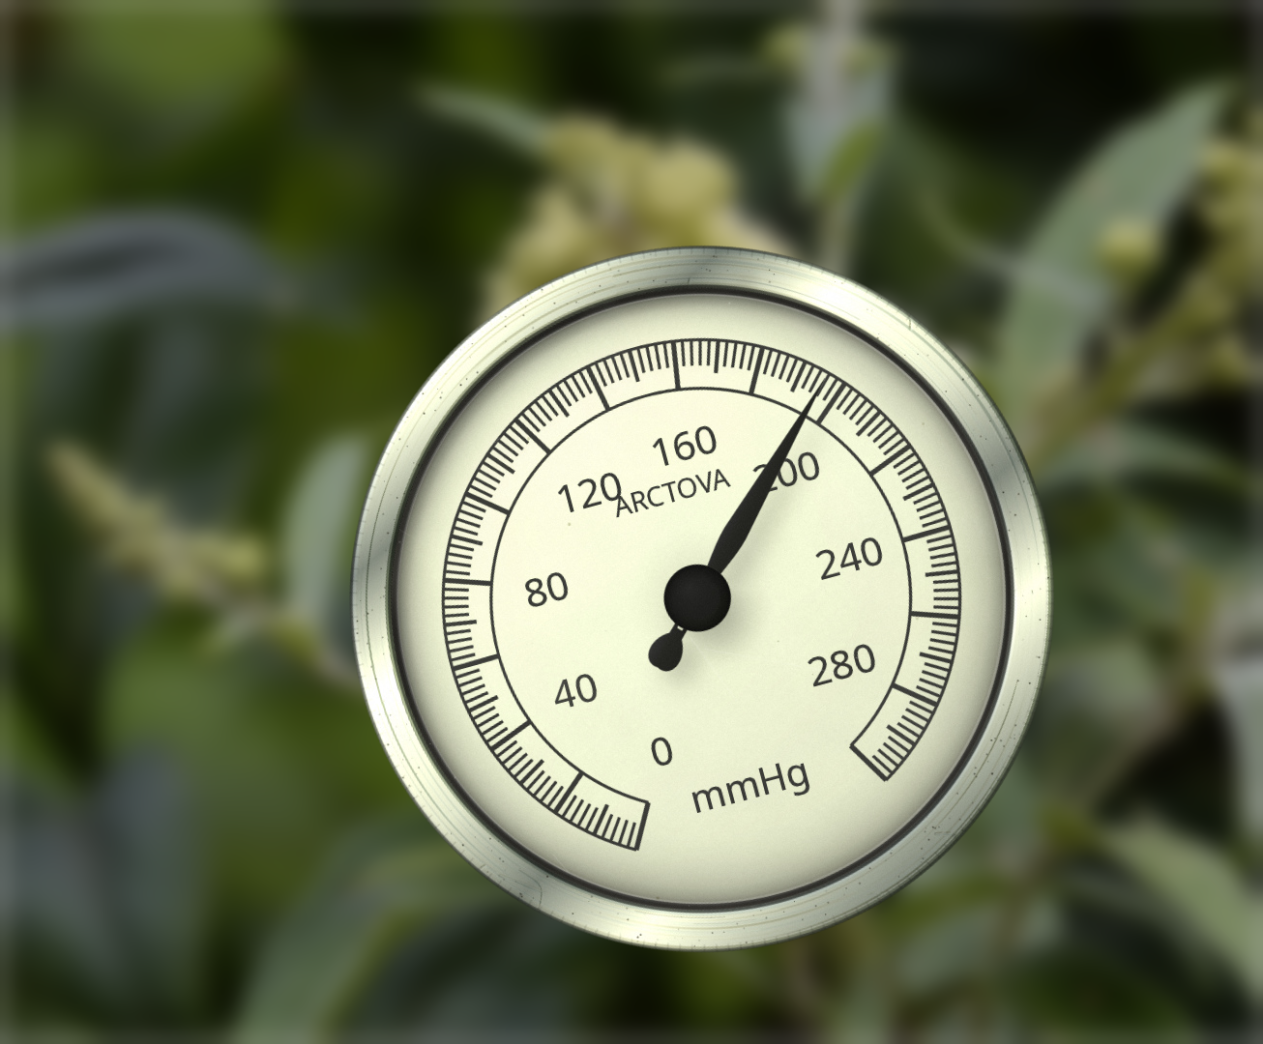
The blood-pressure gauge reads 196; mmHg
